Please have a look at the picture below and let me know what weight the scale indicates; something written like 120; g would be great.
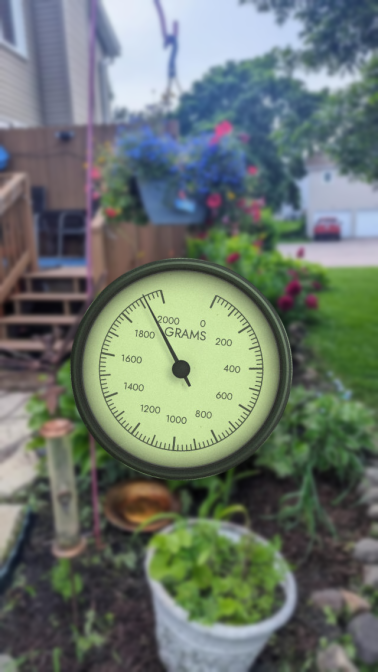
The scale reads 1920; g
